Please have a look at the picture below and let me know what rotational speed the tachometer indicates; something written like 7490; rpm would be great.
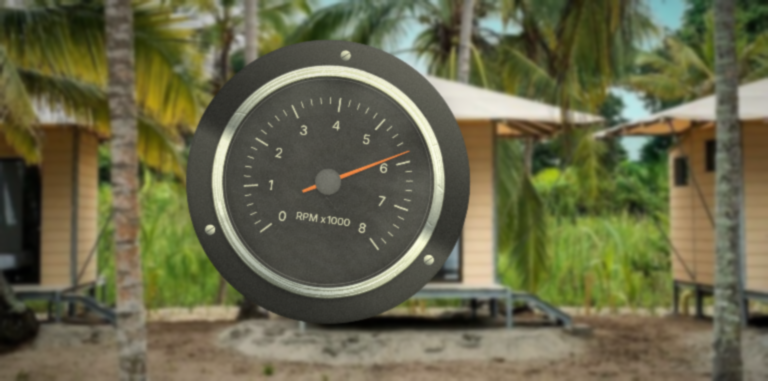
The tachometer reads 5800; rpm
